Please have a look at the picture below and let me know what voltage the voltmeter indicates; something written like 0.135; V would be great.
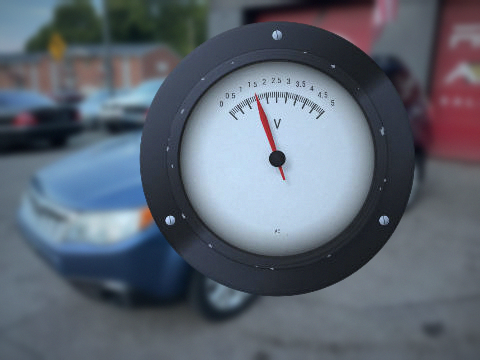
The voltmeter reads 1.5; V
